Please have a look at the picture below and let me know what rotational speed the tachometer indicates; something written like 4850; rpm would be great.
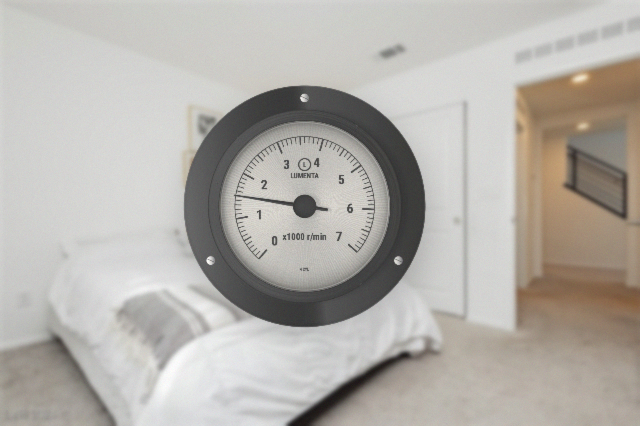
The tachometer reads 1500; rpm
